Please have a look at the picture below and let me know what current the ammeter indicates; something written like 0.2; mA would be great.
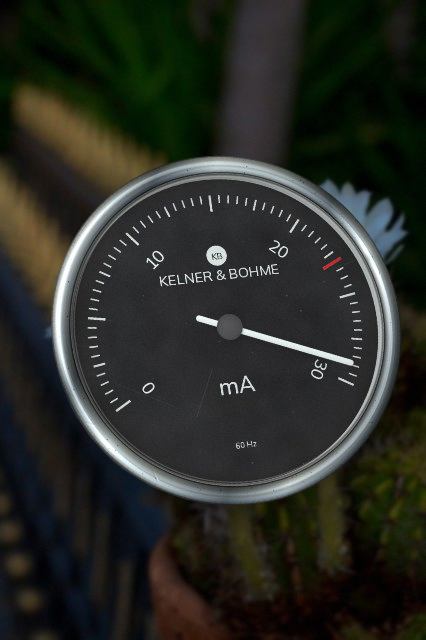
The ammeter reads 29; mA
